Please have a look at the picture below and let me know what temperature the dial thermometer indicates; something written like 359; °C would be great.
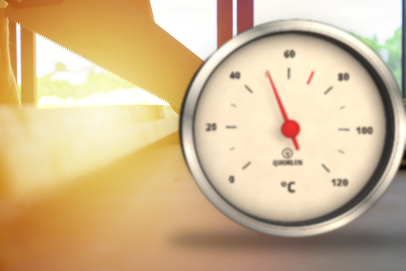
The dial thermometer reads 50; °C
